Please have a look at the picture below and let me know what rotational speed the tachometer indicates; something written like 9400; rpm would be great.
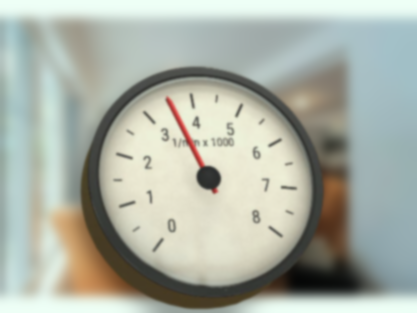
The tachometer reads 3500; rpm
